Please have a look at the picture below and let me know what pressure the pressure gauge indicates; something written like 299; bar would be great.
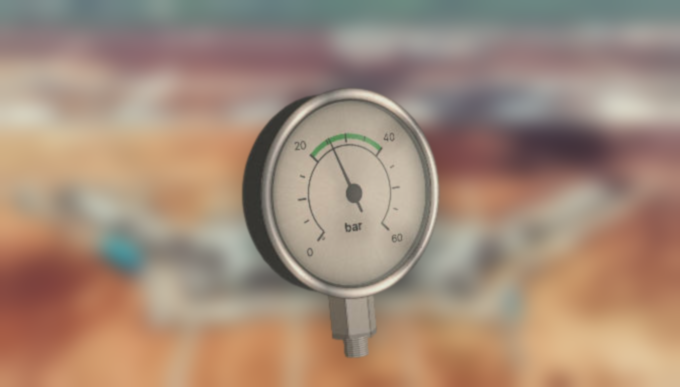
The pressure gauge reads 25; bar
